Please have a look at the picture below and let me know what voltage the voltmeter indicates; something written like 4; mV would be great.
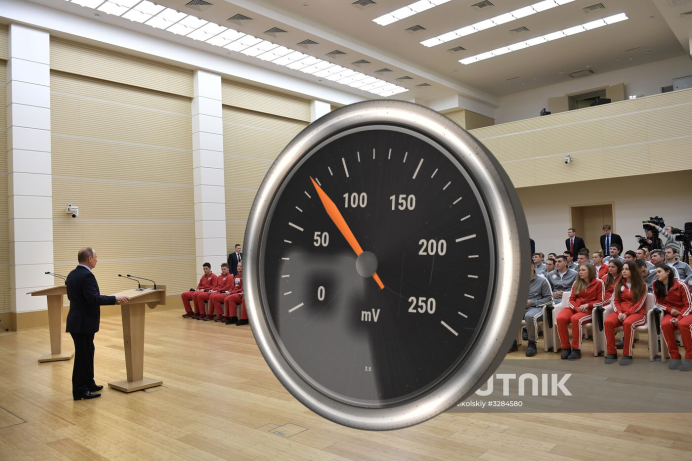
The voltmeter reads 80; mV
